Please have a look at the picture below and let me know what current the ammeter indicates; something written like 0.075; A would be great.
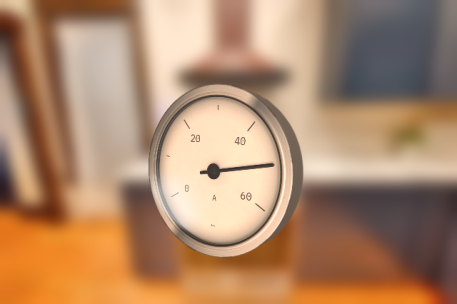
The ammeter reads 50; A
